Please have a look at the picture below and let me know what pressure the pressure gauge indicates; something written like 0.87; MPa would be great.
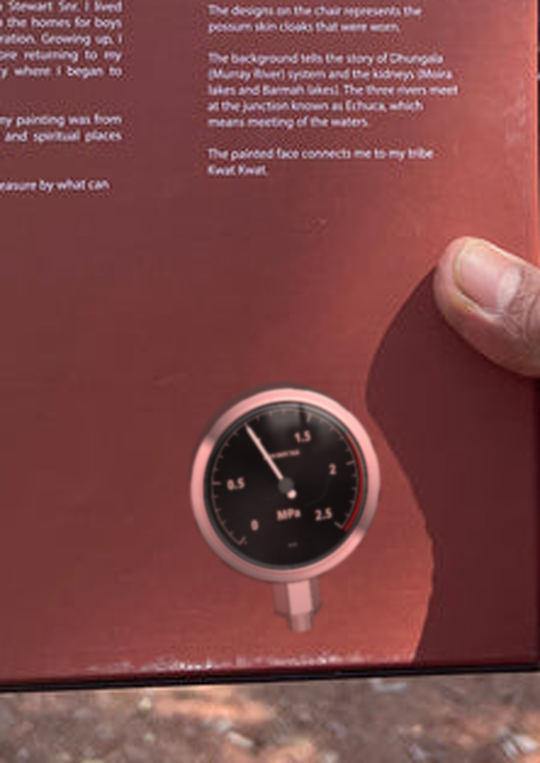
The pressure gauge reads 1; MPa
